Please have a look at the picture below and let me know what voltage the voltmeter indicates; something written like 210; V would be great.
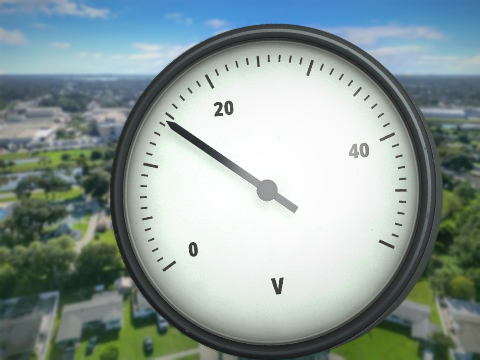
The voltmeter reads 14.5; V
